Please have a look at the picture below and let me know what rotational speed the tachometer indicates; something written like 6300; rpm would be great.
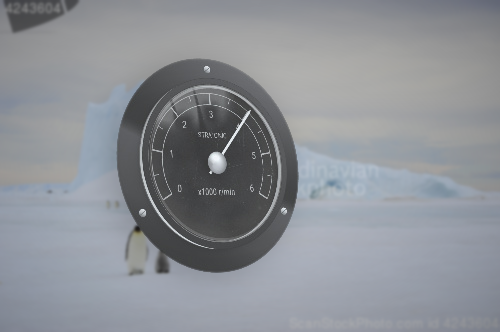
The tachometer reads 4000; rpm
